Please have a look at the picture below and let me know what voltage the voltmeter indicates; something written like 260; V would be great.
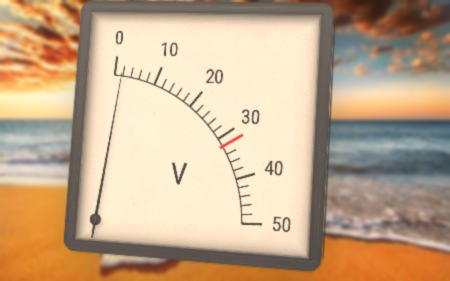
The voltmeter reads 2; V
